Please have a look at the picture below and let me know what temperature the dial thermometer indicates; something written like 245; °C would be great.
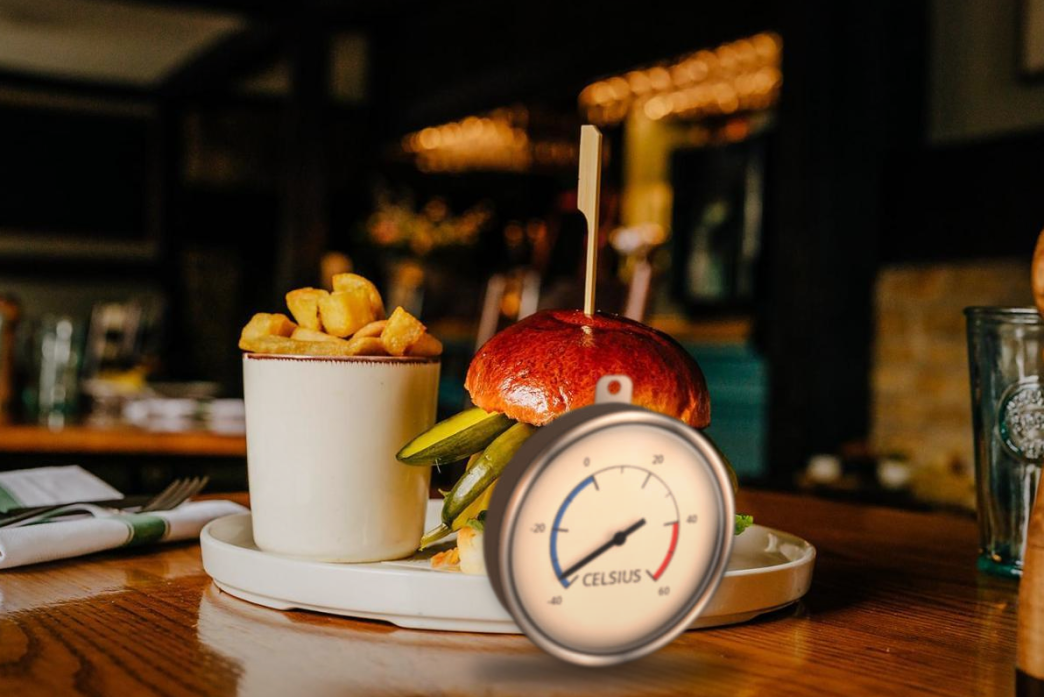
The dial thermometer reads -35; °C
